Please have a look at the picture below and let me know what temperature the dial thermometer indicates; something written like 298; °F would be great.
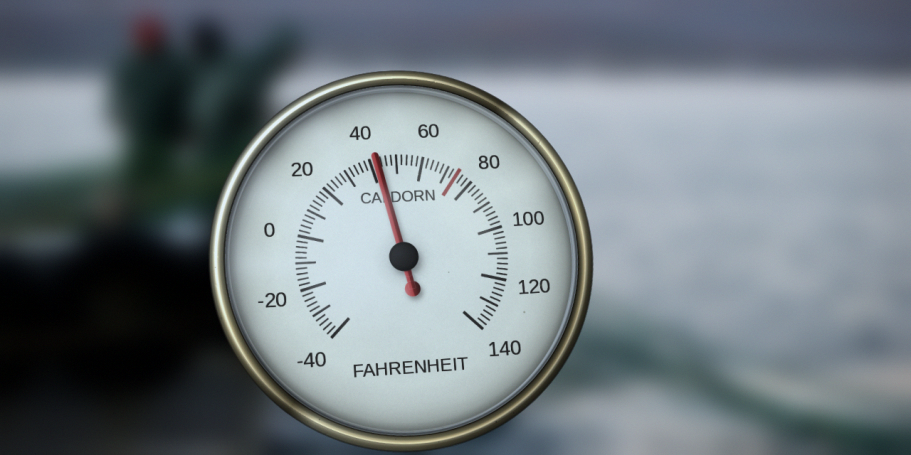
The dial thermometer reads 42; °F
